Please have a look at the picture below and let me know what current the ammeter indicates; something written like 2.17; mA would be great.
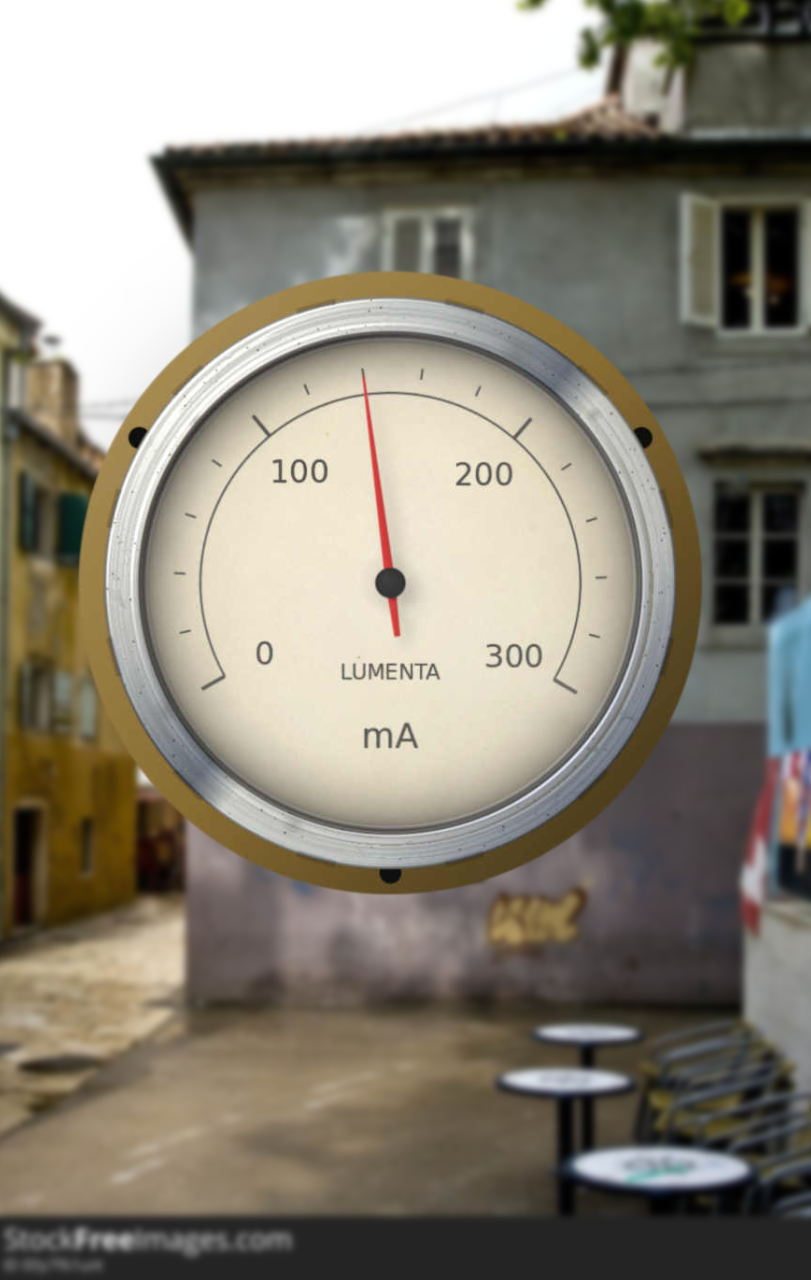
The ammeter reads 140; mA
